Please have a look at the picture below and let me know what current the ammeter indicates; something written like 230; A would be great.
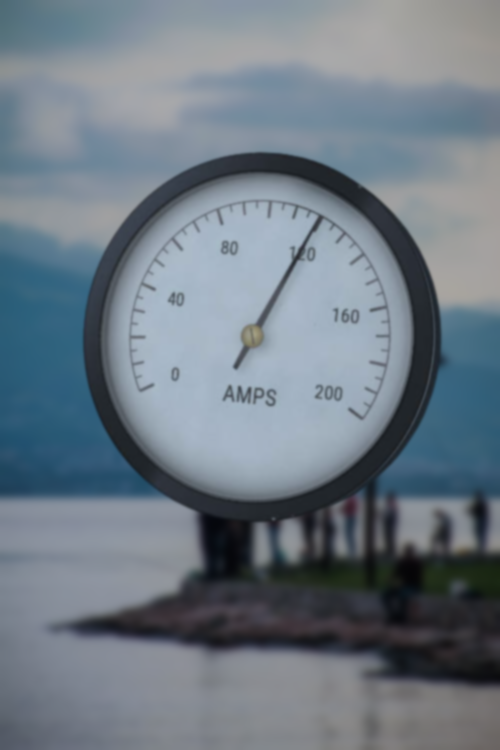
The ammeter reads 120; A
